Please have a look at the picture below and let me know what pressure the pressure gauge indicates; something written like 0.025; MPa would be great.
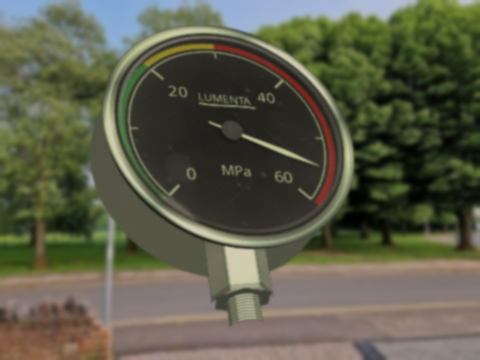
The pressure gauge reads 55; MPa
